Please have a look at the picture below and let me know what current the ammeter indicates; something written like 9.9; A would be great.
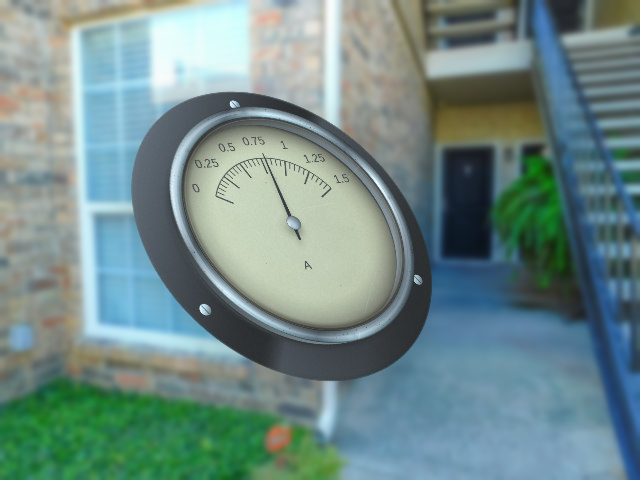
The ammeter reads 0.75; A
